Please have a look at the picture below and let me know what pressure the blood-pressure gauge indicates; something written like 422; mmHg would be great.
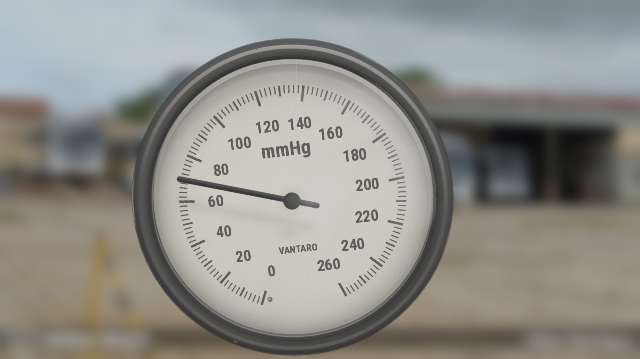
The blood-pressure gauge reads 70; mmHg
